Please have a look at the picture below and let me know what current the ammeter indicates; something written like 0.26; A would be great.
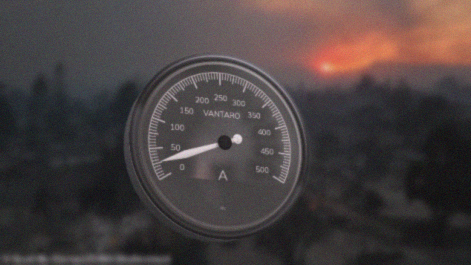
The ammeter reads 25; A
